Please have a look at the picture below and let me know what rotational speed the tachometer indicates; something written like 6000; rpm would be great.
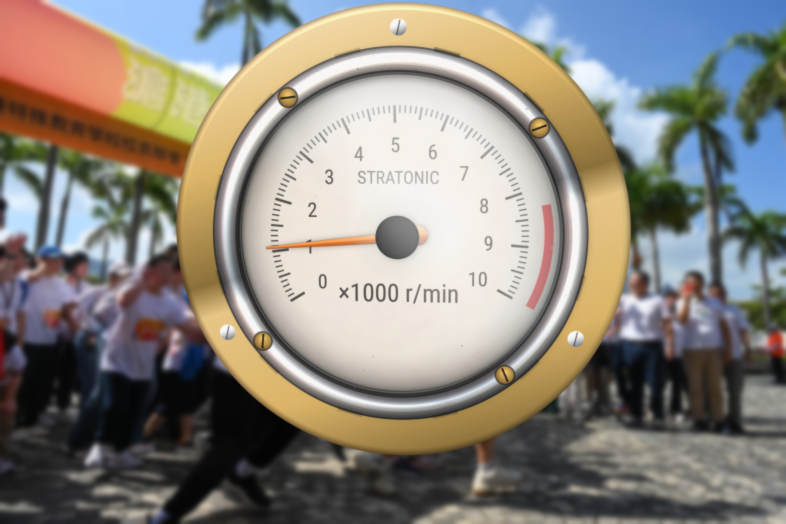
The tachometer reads 1100; rpm
